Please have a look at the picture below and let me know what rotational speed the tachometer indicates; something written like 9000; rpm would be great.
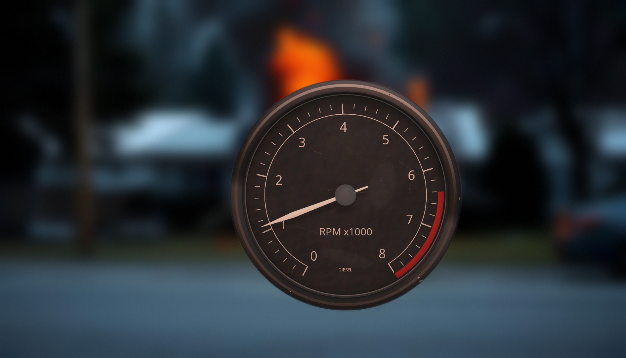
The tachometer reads 1100; rpm
